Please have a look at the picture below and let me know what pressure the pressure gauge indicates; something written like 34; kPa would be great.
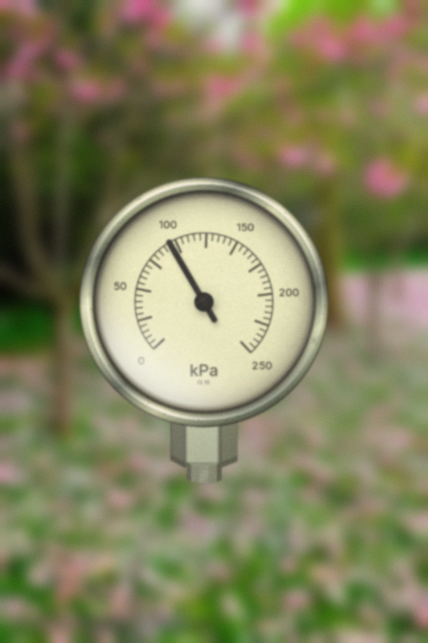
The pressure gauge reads 95; kPa
